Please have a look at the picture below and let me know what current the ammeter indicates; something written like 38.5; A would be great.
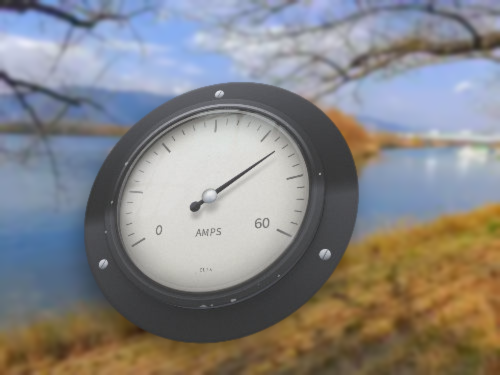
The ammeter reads 44; A
